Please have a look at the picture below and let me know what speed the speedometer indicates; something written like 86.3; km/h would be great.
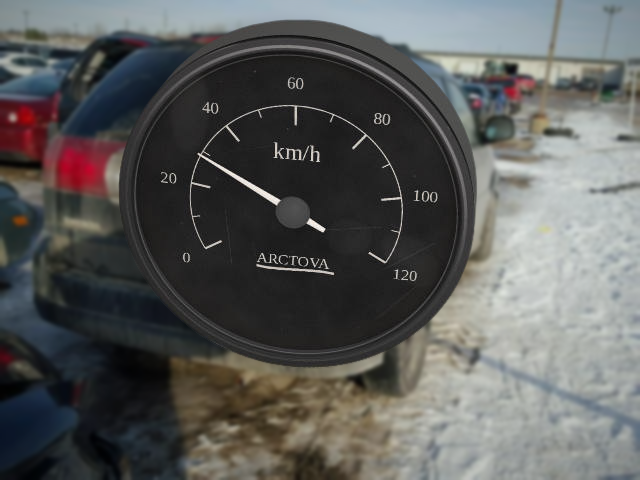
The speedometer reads 30; km/h
